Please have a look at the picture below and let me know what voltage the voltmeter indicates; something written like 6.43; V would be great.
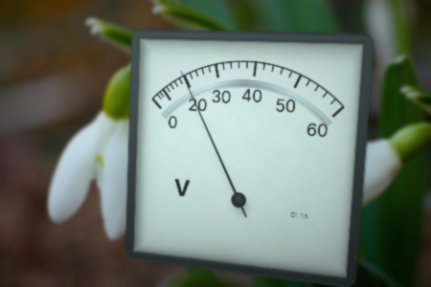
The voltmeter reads 20; V
